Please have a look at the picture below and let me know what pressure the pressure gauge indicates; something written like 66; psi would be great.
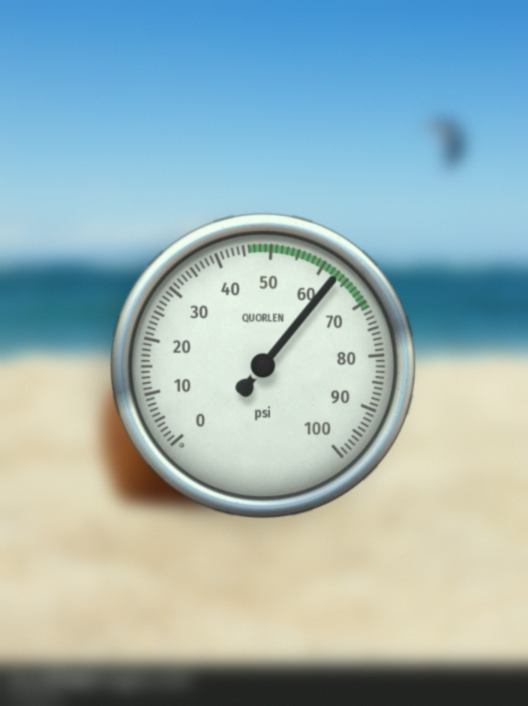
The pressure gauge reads 63; psi
